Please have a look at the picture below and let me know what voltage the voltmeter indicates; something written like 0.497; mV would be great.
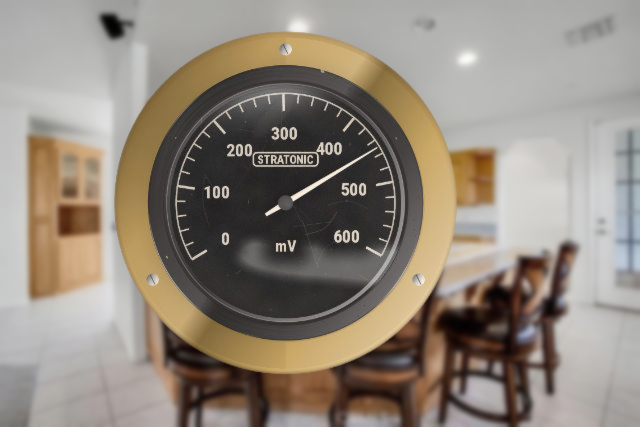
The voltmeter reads 450; mV
